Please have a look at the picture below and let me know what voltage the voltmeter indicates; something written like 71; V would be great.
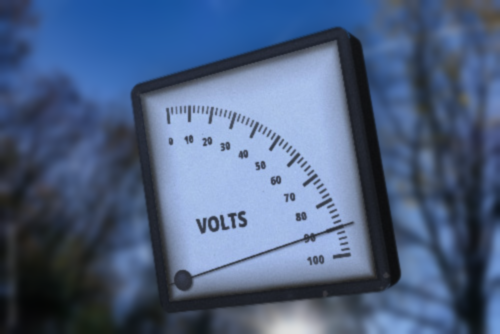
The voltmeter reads 90; V
